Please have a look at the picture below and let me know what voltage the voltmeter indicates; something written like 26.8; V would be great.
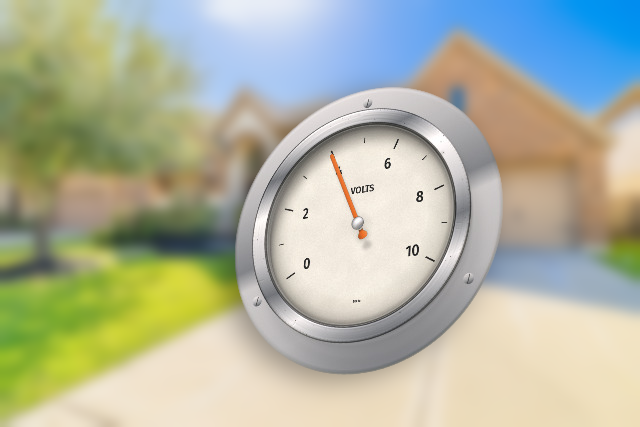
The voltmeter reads 4; V
